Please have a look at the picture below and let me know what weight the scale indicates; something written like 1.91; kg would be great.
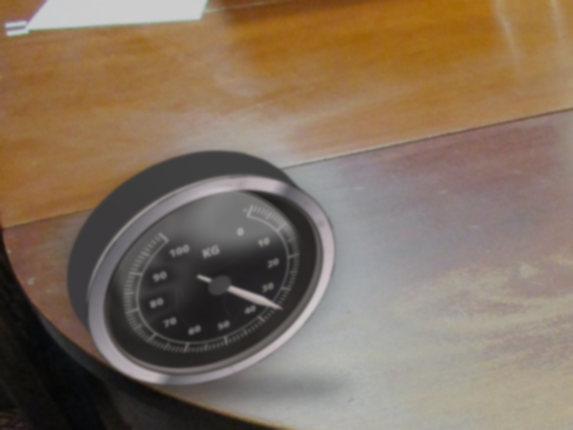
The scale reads 35; kg
